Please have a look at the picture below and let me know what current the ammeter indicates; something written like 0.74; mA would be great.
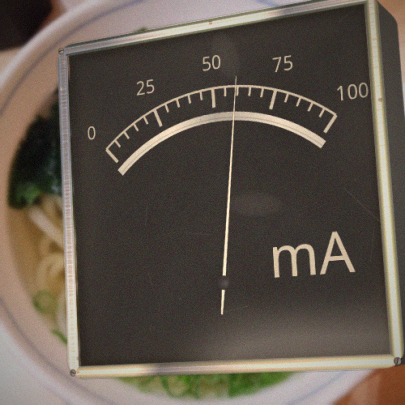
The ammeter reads 60; mA
